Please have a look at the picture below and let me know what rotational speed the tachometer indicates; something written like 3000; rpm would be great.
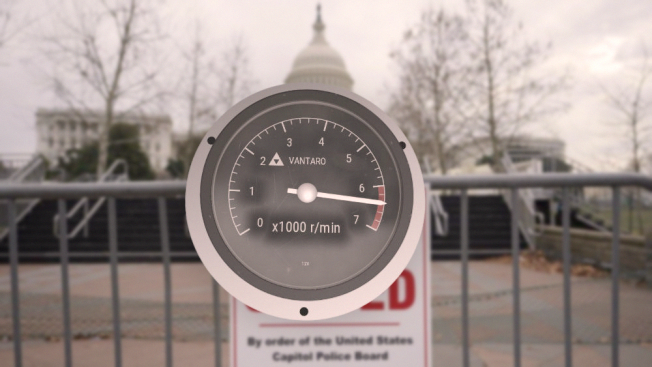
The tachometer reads 6400; rpm
